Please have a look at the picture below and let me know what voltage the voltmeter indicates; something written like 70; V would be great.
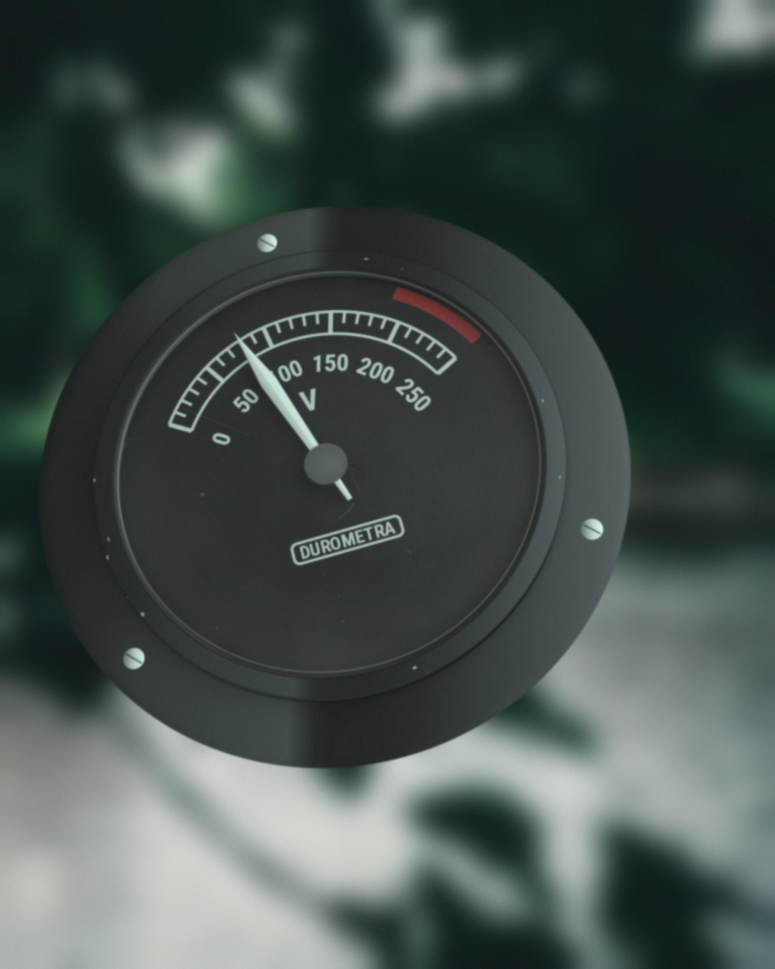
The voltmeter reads 80; V
